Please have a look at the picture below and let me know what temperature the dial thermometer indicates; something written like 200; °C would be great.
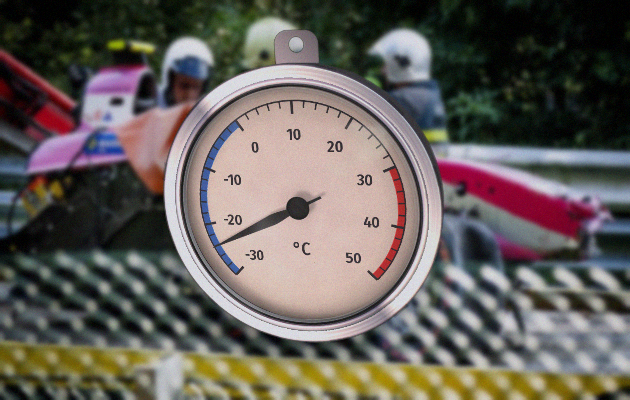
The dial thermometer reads -24; °C
